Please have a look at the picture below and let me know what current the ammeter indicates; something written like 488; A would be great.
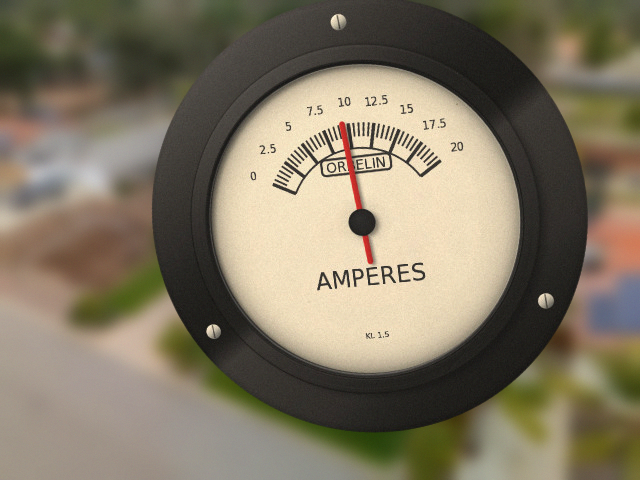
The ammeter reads 9.5; A
